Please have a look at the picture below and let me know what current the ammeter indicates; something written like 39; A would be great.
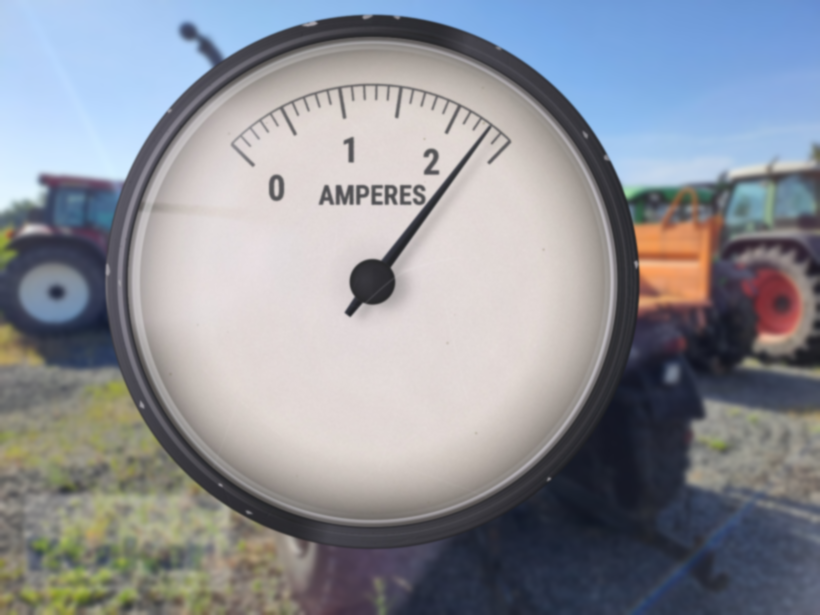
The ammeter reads 2.3; A
